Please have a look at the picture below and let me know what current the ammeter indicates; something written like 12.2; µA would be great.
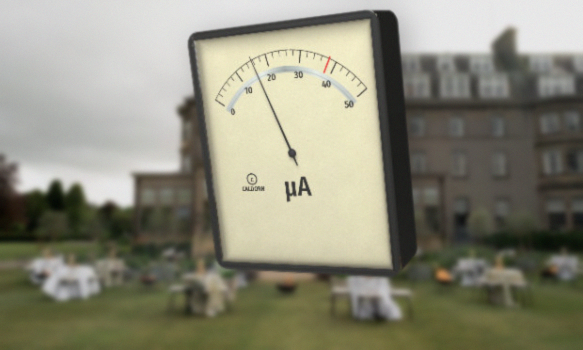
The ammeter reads 16; µA
